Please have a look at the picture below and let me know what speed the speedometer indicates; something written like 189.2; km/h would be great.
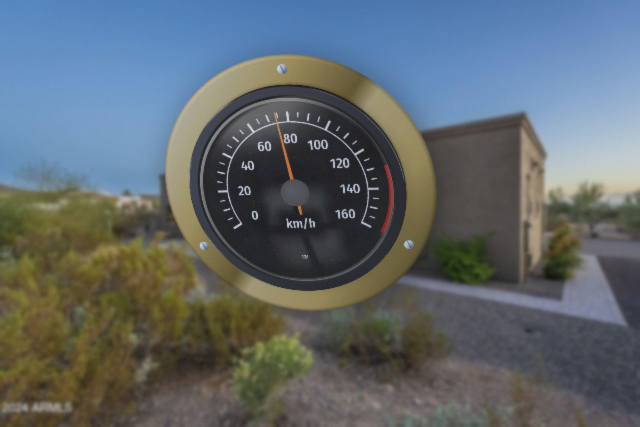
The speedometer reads 75; km/h
